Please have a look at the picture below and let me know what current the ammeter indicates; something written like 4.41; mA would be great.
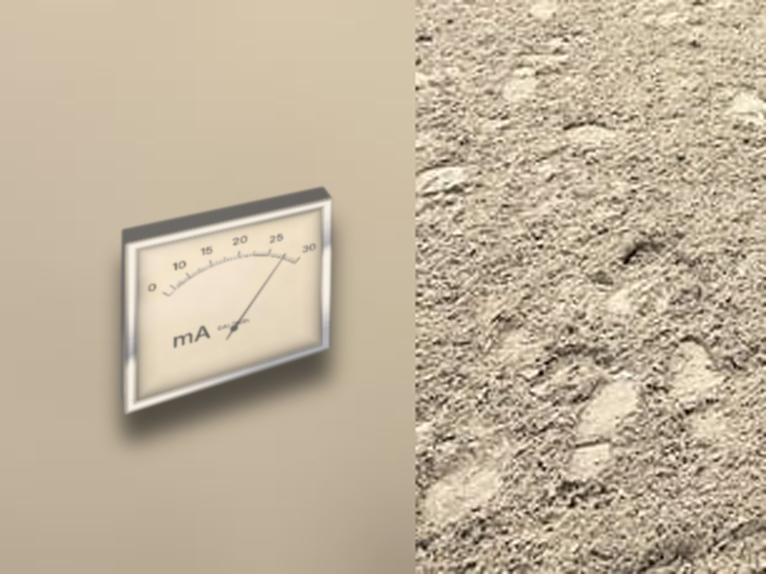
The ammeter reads 27.5; mA
